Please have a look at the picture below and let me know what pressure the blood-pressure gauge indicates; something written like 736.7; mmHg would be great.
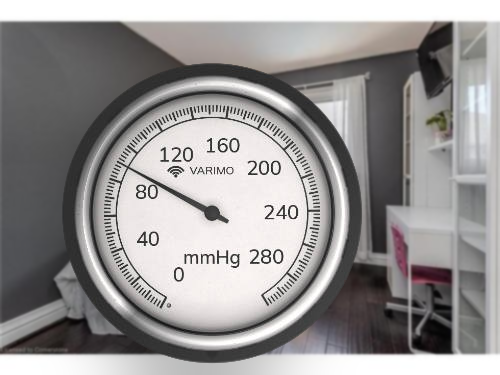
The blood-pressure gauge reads 90; mmHg
